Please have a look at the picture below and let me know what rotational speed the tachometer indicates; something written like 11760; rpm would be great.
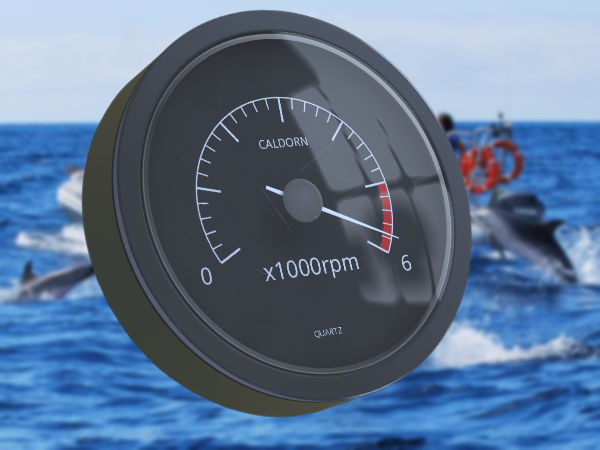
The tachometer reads 5800; rpm
